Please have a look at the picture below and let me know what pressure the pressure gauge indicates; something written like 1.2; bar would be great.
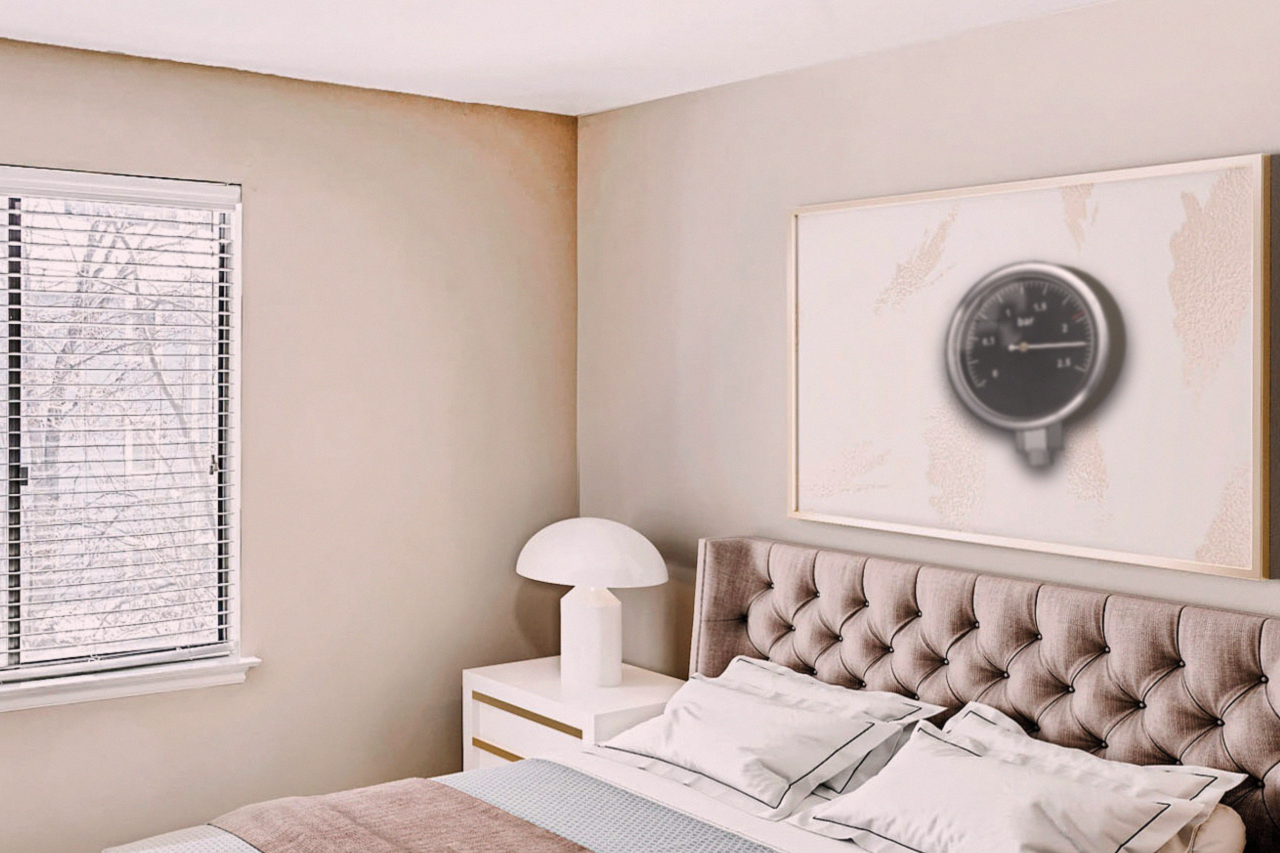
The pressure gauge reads 2.25; bar
